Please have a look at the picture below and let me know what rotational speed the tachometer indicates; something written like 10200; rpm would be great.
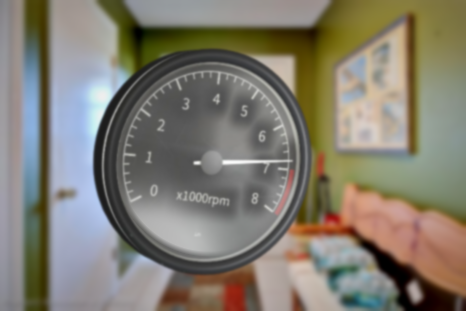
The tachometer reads 6800; rpm
